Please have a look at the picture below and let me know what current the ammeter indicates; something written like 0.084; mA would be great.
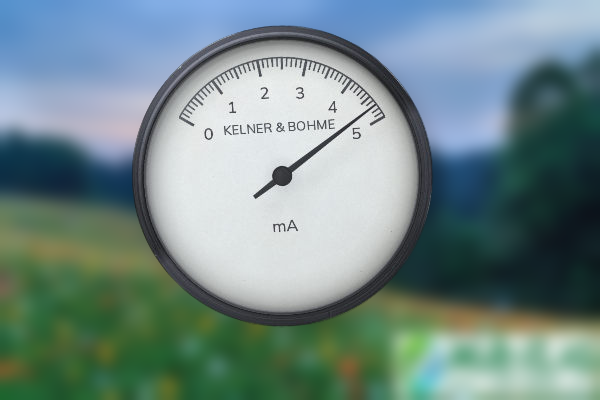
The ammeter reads 4.7; mA
